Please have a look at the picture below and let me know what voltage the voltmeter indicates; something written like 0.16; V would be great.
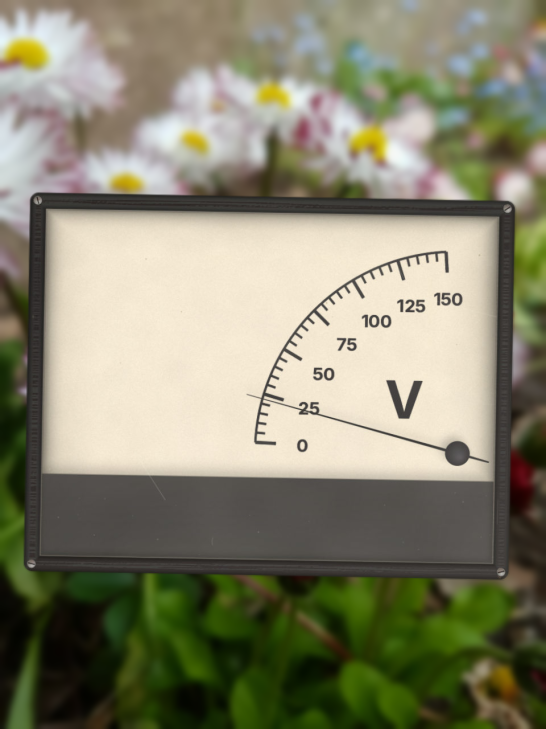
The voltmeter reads 22.5; V
